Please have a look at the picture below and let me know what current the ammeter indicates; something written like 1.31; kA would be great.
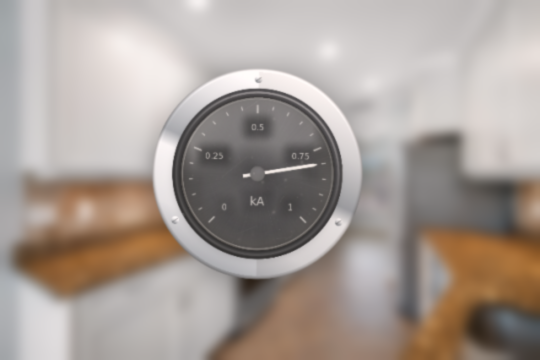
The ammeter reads 0.8; kA
